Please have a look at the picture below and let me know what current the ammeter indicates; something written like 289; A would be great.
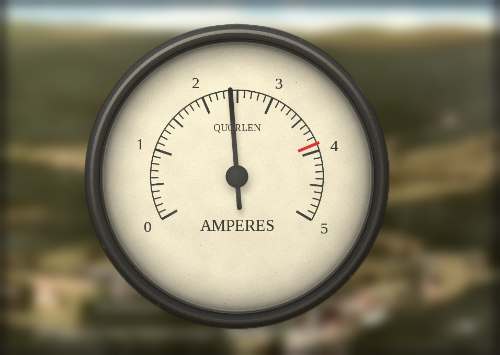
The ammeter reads 2.4; A
